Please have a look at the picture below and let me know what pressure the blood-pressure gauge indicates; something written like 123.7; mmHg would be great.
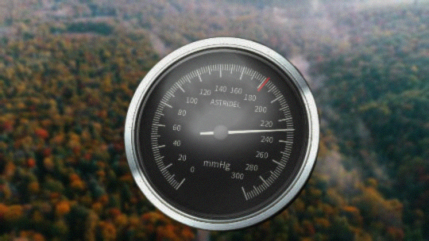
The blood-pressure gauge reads 230; mmHg
